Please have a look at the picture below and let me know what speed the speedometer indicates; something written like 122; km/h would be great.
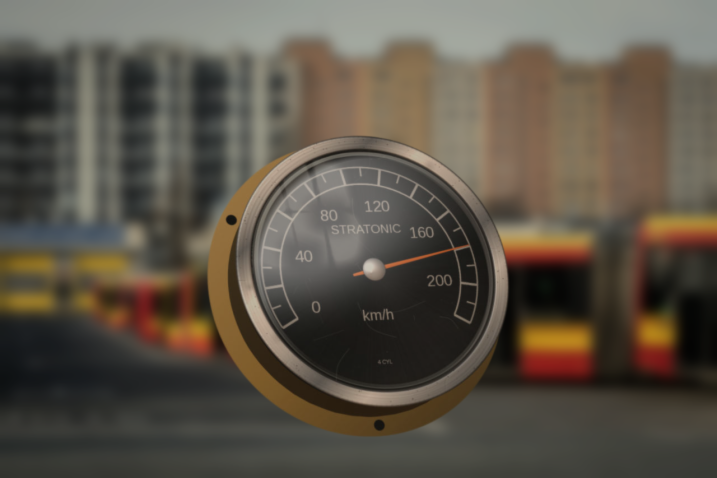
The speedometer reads 180; km/h
